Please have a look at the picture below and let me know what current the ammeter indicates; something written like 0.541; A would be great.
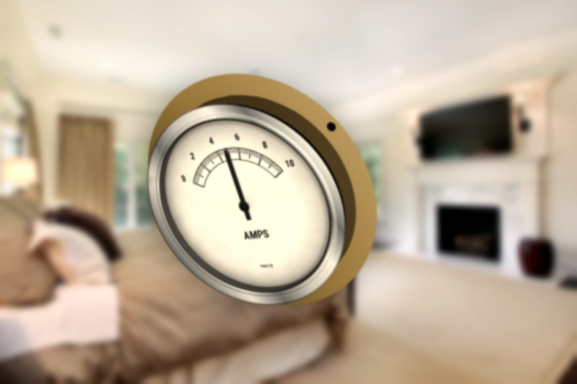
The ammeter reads 5; A
